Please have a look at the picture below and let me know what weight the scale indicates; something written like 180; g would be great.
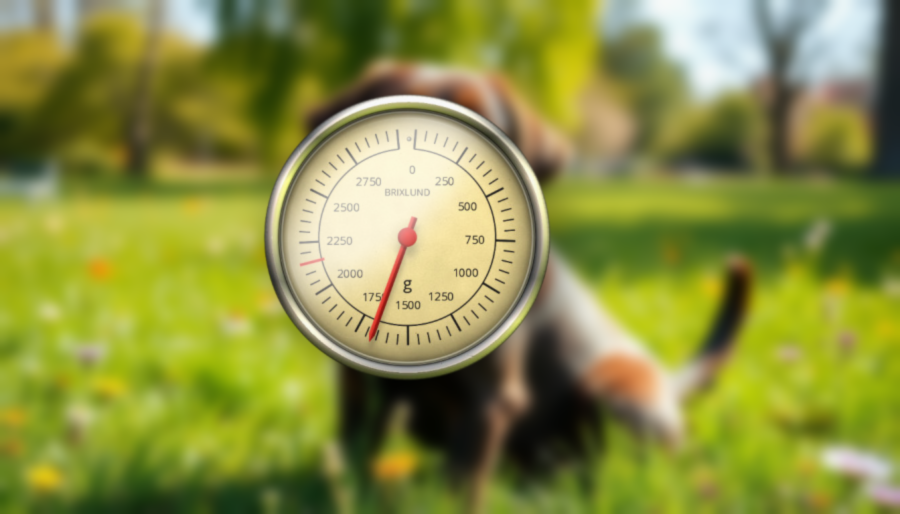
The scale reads 1675; g
